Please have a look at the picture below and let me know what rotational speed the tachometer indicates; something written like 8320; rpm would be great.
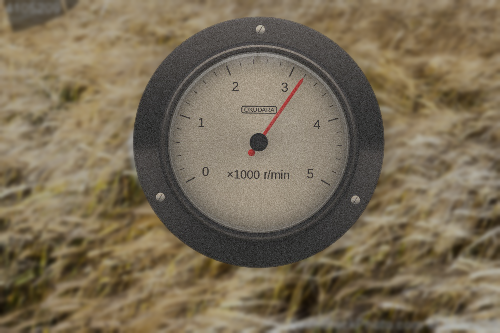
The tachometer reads 3200; rpm
